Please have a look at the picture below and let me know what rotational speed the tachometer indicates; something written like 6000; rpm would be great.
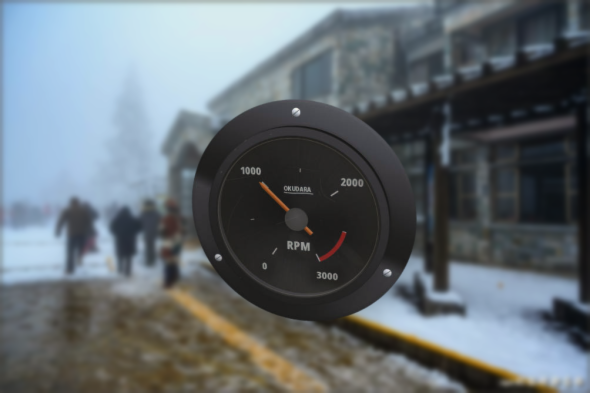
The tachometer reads 1000; rpm
